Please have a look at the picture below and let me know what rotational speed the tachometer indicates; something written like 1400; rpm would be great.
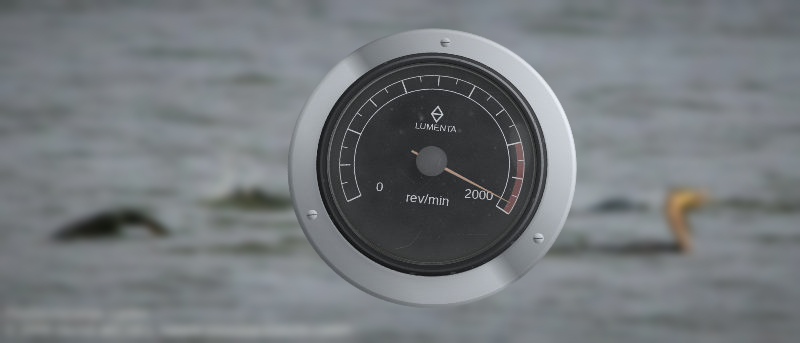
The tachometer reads 1950; rpm
